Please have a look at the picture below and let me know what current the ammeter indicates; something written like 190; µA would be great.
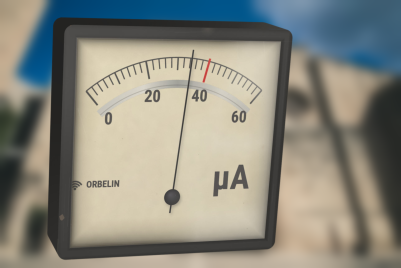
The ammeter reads 34; µA
